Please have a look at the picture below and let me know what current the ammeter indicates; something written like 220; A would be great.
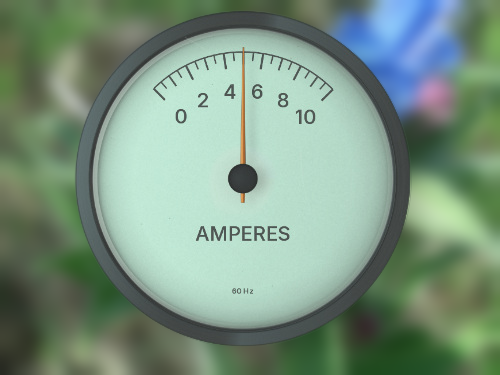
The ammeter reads 5; A
